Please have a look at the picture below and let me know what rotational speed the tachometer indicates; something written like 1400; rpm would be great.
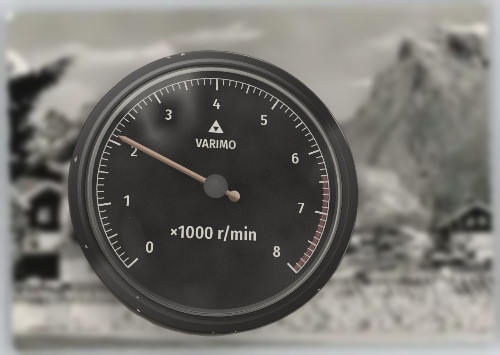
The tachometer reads 2100; rpm
